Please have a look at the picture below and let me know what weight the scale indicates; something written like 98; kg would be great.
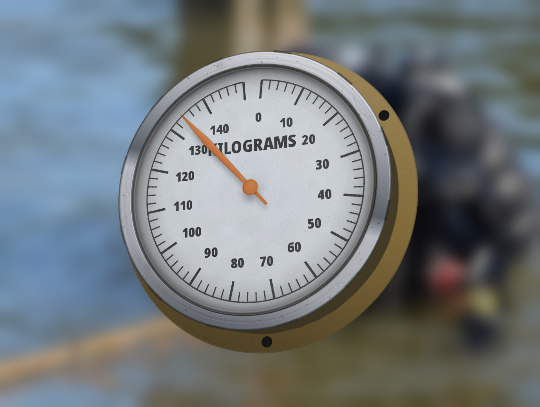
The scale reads 134; kg
